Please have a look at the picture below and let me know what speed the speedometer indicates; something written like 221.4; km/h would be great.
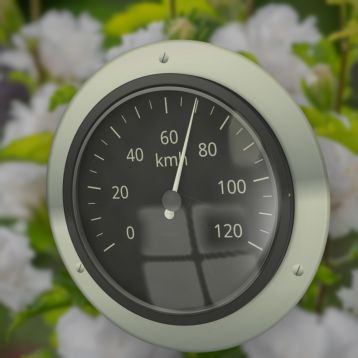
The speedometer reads 70; km/h
